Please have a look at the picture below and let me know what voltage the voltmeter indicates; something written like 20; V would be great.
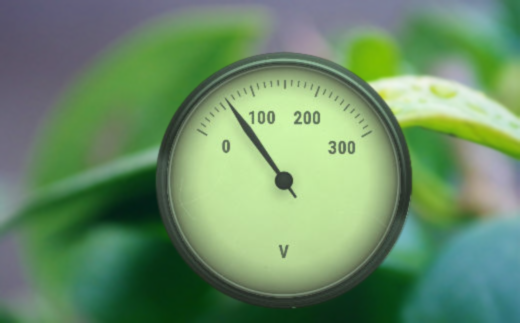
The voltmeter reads 60; V
